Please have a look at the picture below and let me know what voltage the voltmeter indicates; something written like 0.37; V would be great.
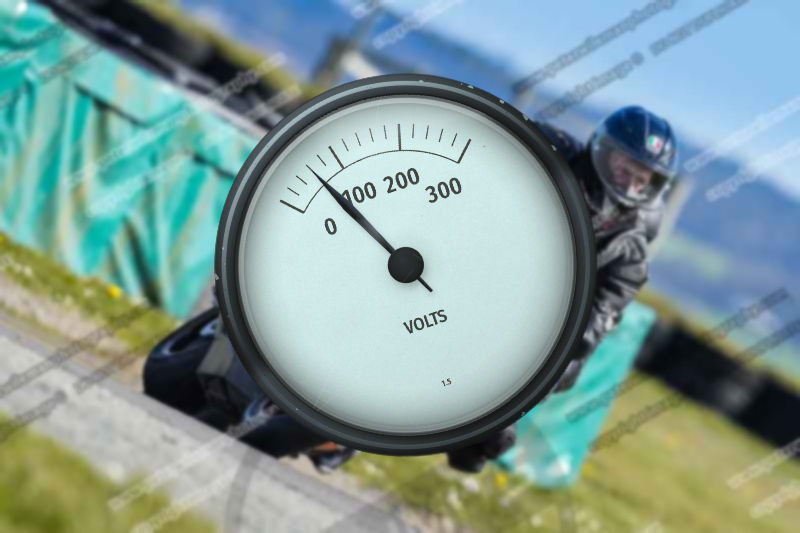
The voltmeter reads 60; V
